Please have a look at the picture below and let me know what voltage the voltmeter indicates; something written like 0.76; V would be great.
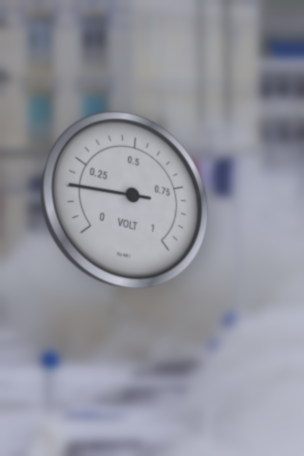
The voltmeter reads 0.15; V
